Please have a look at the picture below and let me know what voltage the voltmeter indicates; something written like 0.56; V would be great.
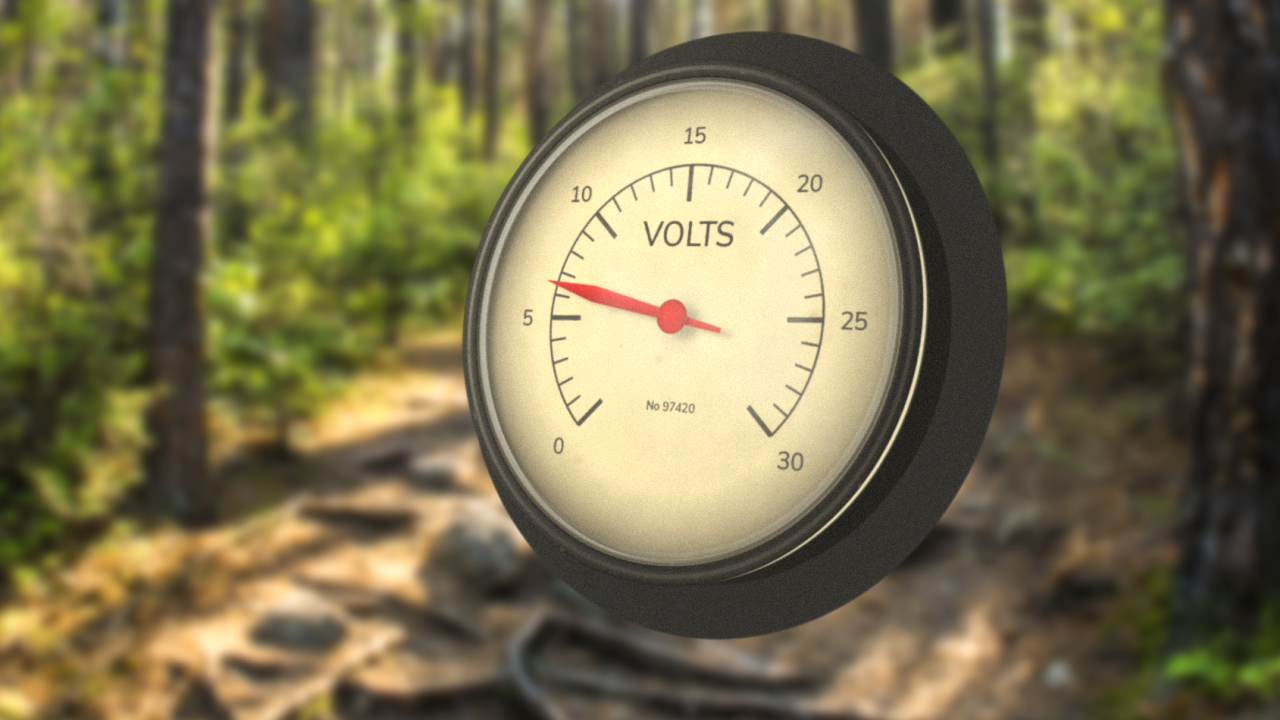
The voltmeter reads 6.5; V
